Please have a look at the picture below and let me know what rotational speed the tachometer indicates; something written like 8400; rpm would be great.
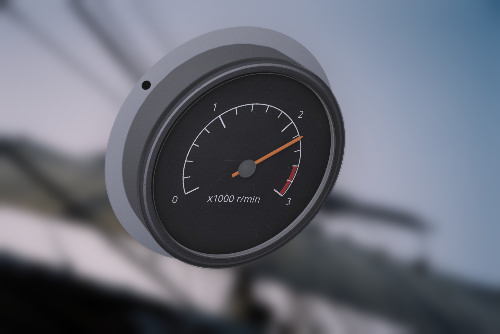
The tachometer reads 2200; rpm
